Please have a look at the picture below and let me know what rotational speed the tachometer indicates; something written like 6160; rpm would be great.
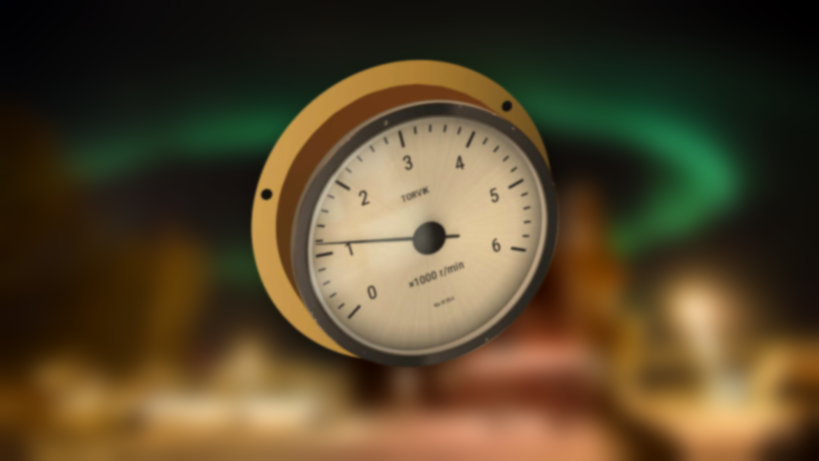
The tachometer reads 1200; rpm
